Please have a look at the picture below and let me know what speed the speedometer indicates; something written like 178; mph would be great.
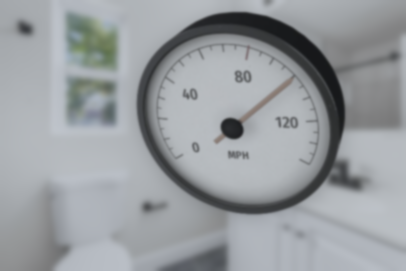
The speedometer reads 100; mph
